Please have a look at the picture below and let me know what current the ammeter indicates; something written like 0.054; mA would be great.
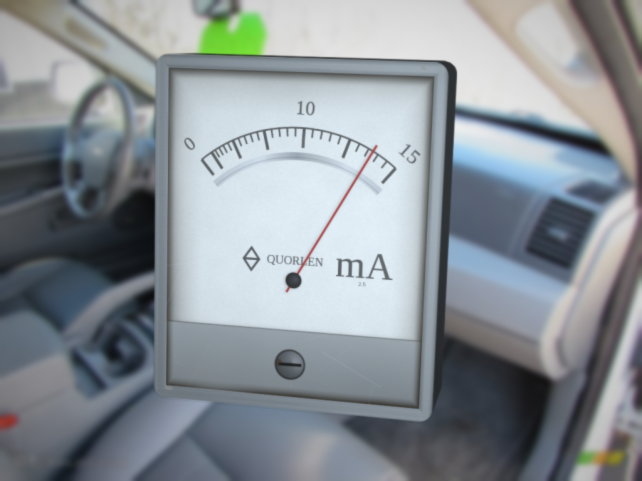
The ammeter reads 13.75; mA
